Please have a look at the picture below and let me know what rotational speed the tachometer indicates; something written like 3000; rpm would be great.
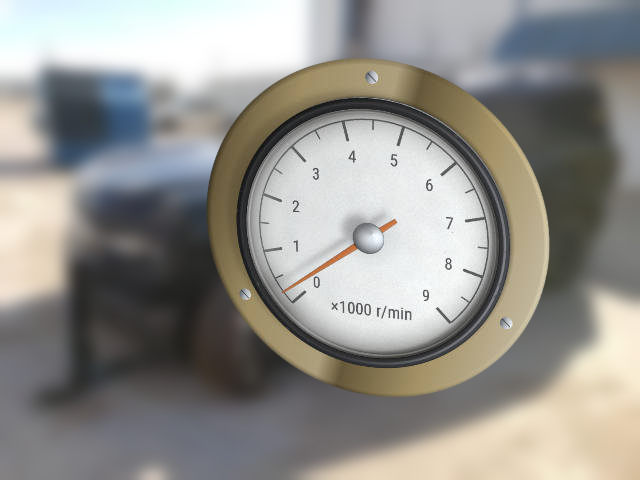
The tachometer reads 250; rpm
